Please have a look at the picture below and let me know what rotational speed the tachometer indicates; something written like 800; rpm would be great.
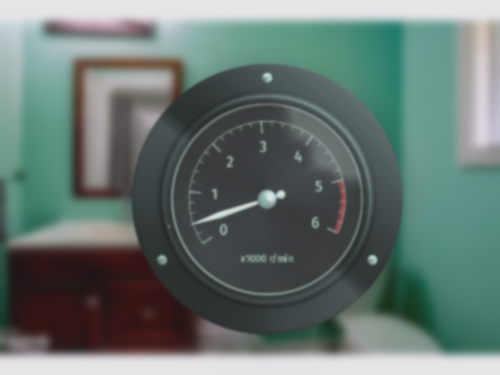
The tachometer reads 400; rpm
